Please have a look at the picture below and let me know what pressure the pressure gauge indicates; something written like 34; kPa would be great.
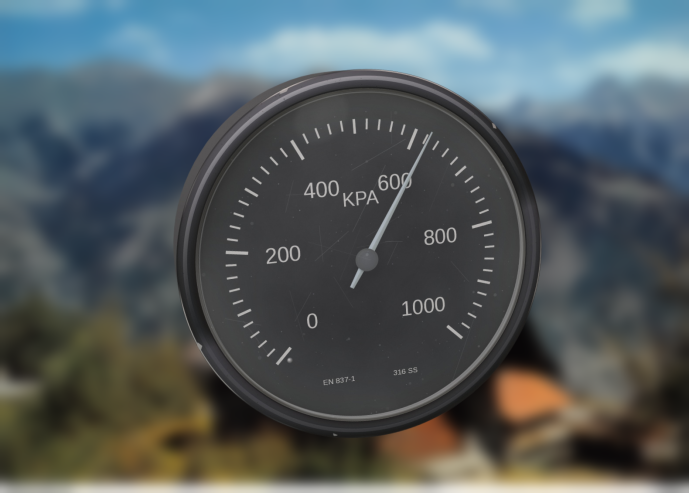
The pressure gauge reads 620; kPa
